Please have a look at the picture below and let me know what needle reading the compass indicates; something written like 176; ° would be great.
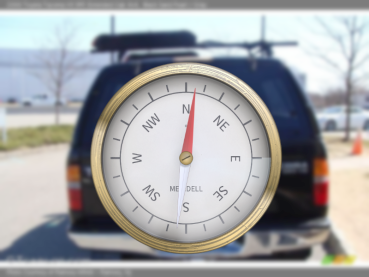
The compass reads 7.5; °
